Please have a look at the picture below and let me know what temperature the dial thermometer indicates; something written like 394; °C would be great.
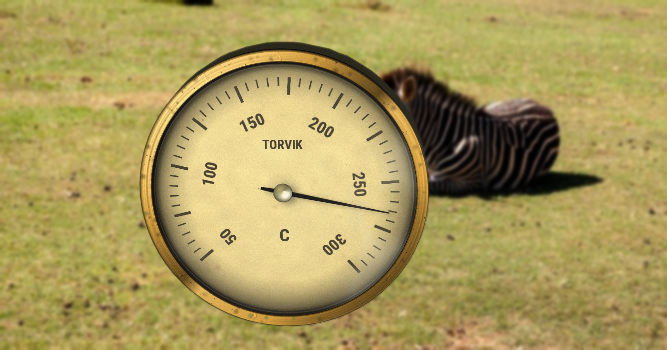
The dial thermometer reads 265; °C
